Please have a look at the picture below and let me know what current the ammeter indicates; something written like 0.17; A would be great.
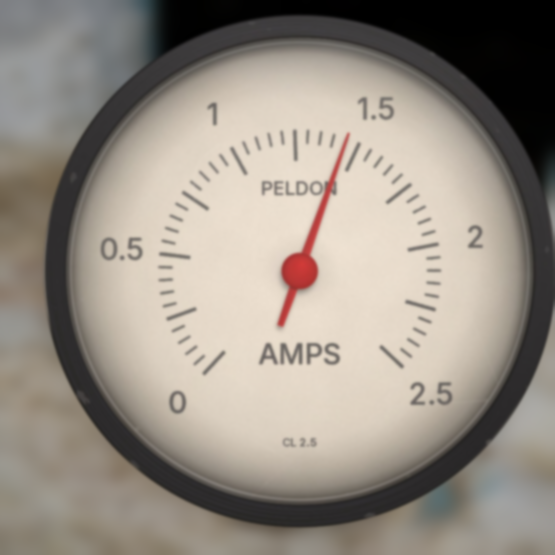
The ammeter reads 1.45; A
